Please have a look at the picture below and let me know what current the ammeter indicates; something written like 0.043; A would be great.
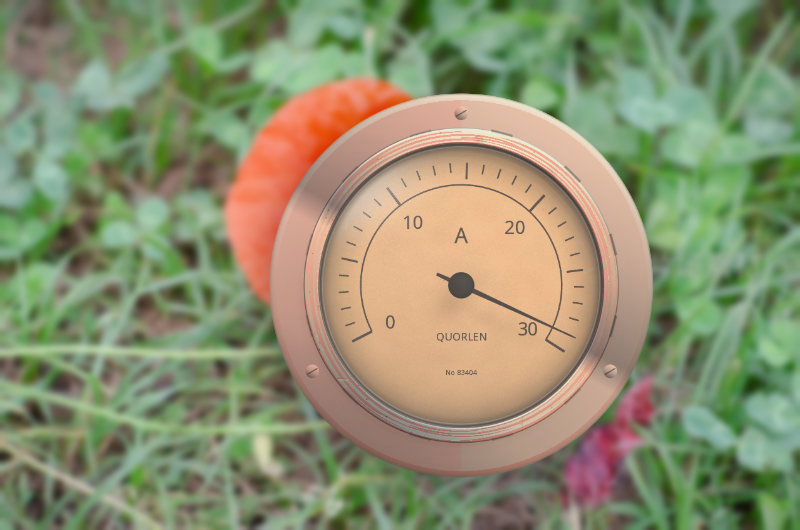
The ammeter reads 29; A
